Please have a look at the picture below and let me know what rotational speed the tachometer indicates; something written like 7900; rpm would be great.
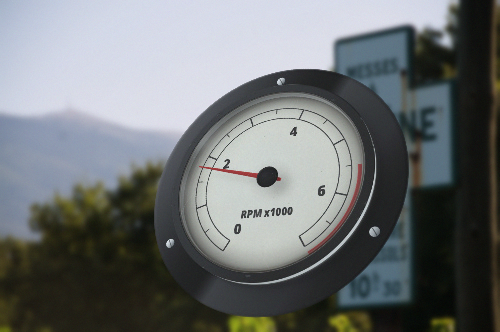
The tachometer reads 1750; rpm
